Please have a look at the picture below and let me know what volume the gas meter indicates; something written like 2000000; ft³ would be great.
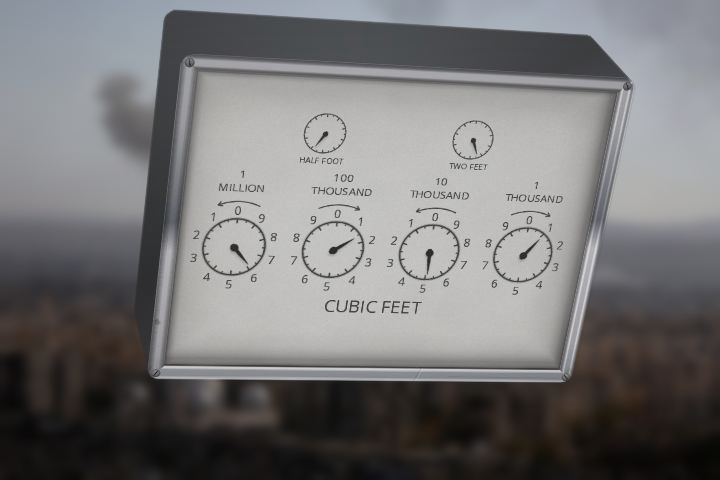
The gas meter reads 615100; ft³
